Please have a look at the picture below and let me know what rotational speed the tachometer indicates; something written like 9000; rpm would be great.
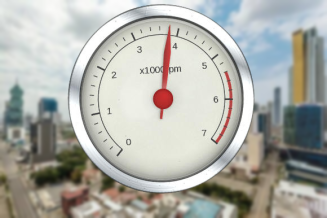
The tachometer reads 3800; rpm
